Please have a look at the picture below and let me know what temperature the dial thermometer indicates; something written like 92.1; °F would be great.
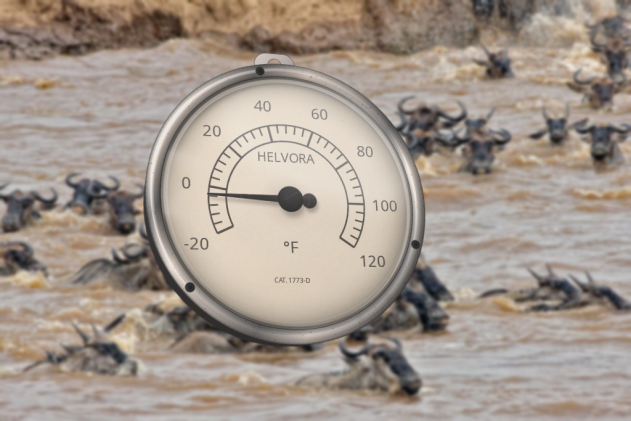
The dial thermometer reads -4; °F
